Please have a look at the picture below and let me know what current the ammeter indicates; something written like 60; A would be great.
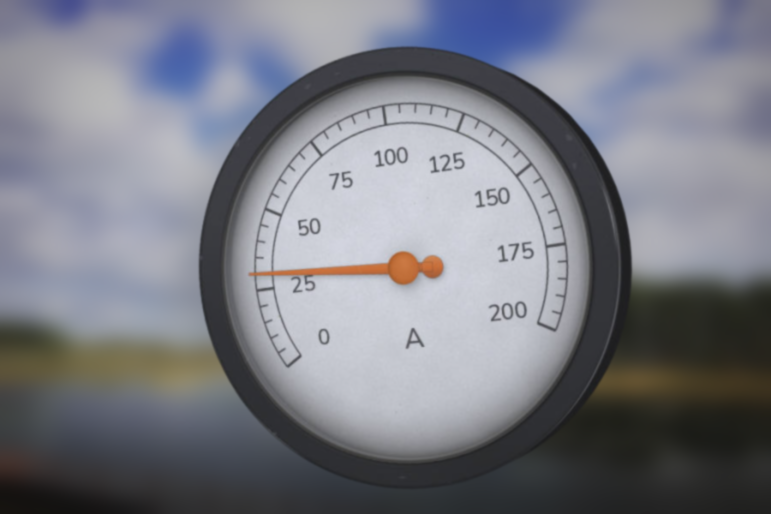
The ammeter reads 30; A
